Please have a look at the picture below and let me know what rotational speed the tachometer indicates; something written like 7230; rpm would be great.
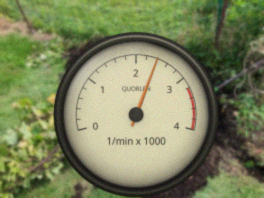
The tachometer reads 2400; rpm
